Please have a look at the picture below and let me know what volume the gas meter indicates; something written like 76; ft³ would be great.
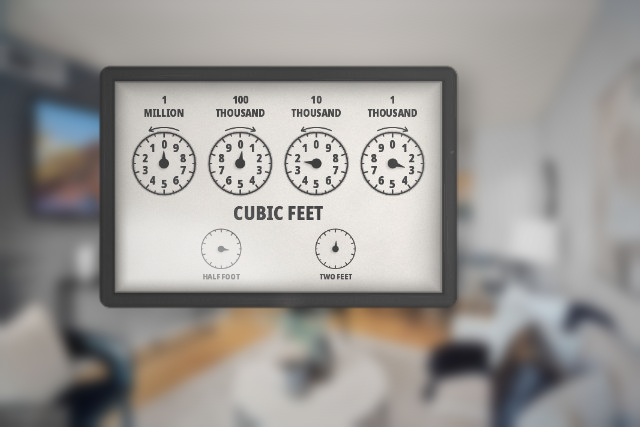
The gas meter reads 2300; ft³
